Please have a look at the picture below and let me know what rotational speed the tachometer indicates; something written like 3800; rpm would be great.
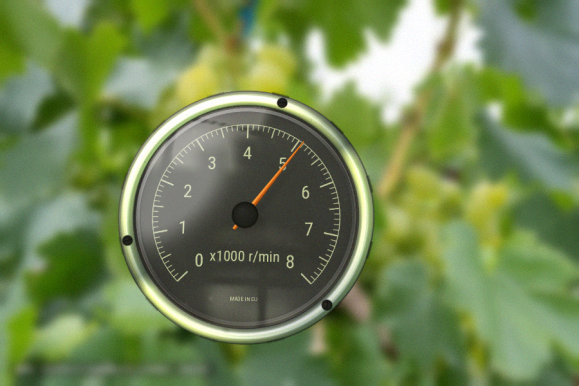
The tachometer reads 5100; rpm
